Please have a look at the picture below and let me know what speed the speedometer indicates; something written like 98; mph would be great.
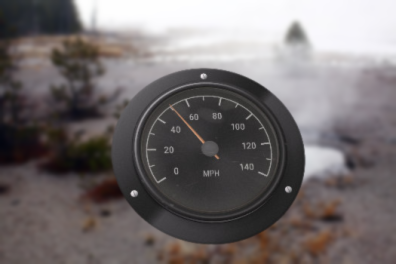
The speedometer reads 50; mph
